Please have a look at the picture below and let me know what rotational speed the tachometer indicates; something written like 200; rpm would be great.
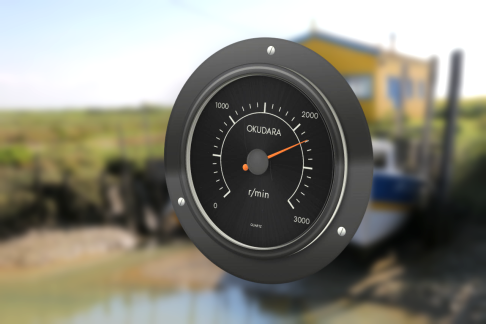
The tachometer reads 2200; rpm
